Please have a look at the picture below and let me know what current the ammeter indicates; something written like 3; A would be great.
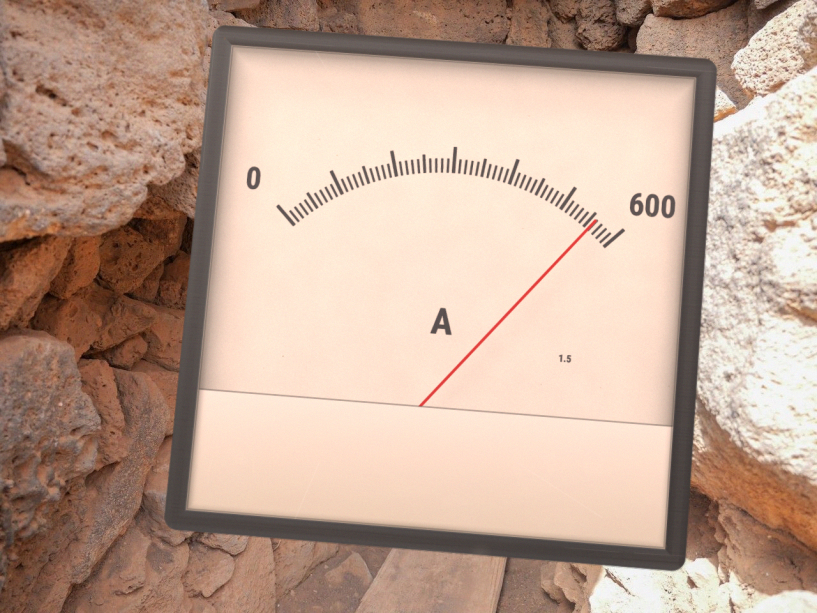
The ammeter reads 560; A
